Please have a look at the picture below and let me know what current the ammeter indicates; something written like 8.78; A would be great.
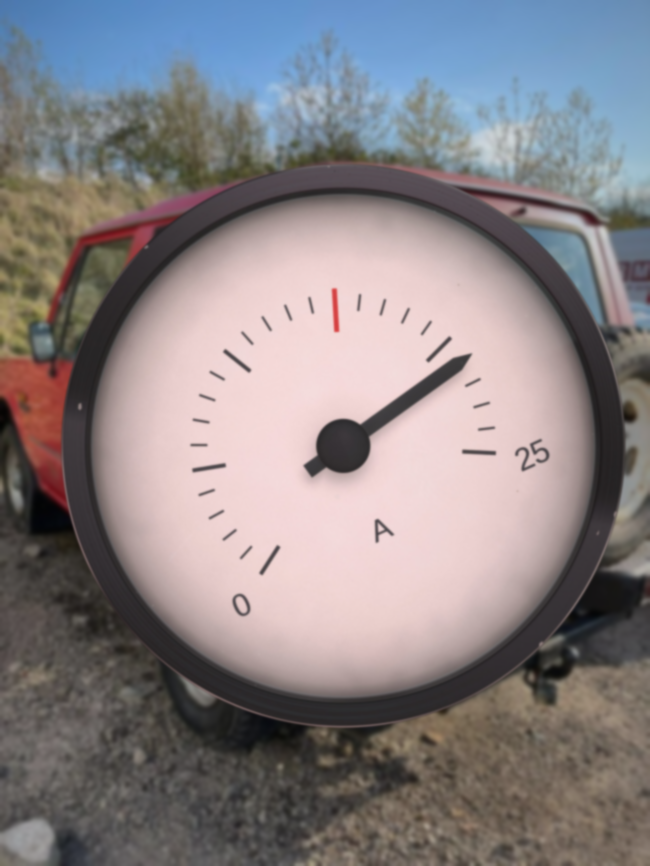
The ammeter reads 21; A
